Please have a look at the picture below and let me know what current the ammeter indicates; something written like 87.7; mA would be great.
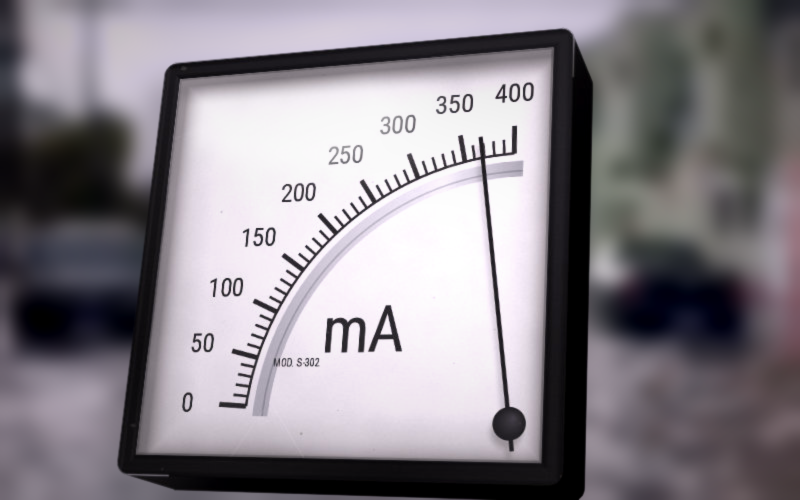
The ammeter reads 370; mA
